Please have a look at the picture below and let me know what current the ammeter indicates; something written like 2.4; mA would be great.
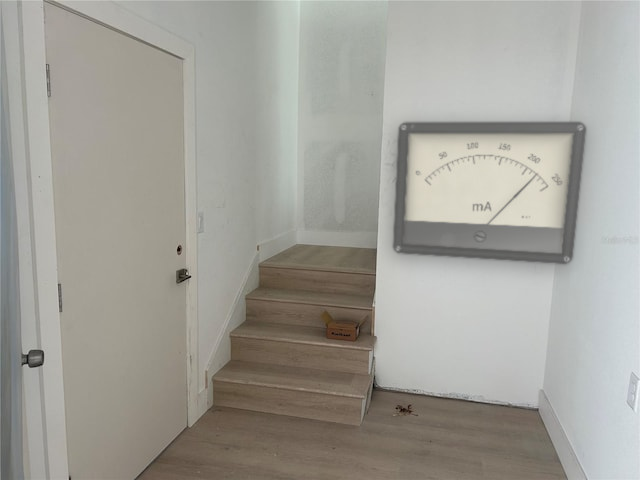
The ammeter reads 220; mA
